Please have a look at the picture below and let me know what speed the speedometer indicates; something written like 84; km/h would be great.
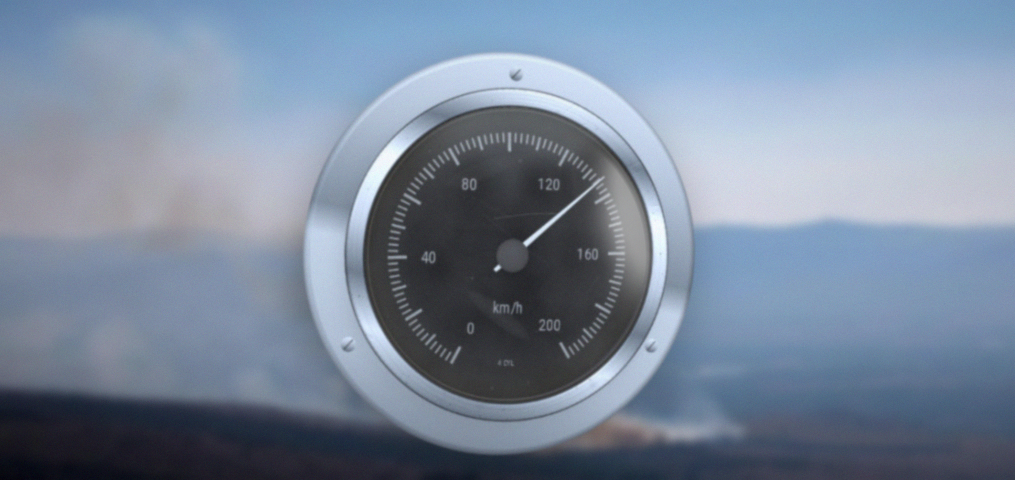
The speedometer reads 134; km/h
